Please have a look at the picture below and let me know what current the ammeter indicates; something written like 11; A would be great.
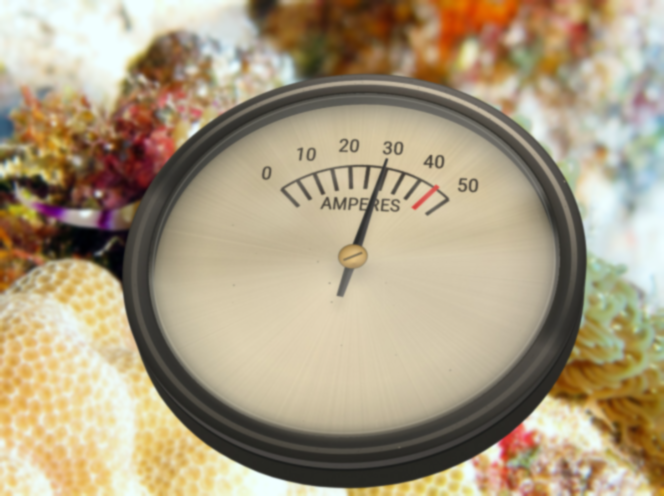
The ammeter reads 30; A
